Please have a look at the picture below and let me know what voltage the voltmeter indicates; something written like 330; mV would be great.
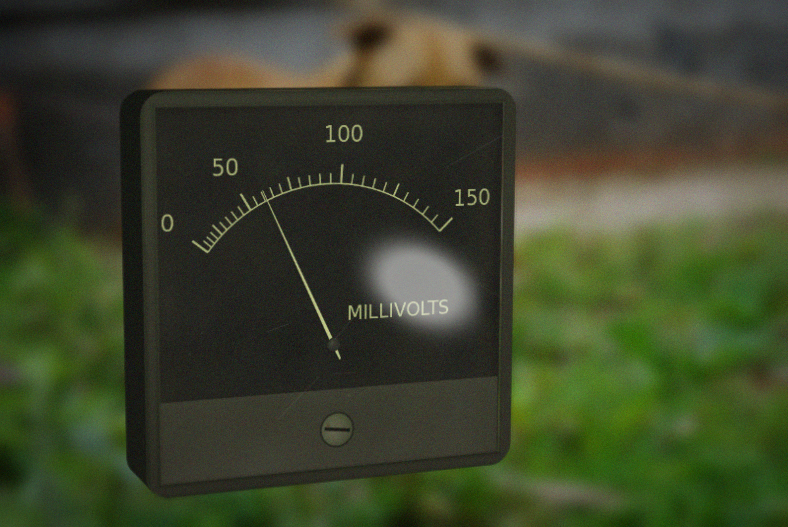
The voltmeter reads 60; mV
